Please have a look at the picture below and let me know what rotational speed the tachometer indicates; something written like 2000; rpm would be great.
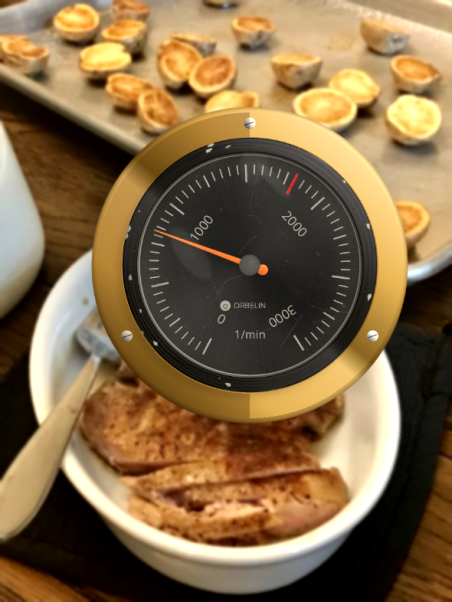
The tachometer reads 825; rpm
